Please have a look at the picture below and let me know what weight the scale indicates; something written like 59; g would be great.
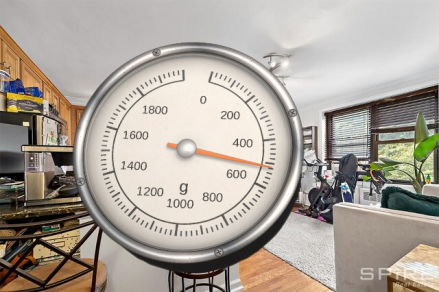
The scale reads 520; g
